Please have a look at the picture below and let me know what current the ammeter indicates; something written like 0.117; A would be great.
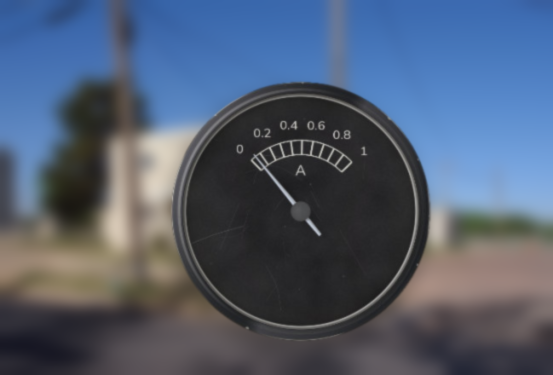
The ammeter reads 0.05; A
